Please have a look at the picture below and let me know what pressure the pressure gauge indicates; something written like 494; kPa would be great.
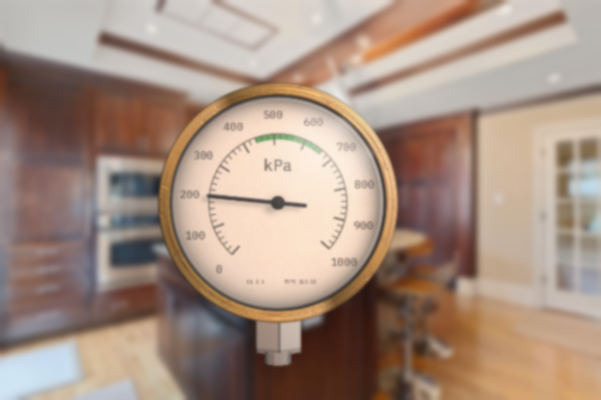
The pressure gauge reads 200; kPa
